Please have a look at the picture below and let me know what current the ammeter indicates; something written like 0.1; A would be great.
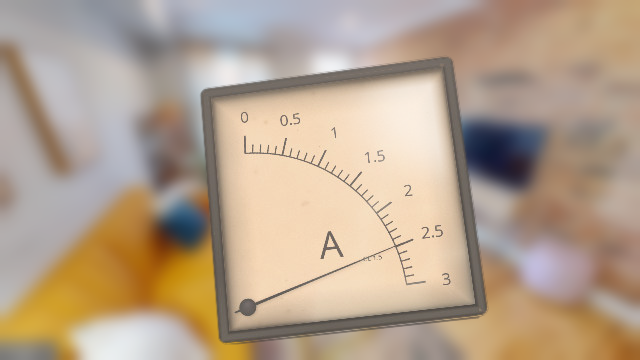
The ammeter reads 2.5; A
